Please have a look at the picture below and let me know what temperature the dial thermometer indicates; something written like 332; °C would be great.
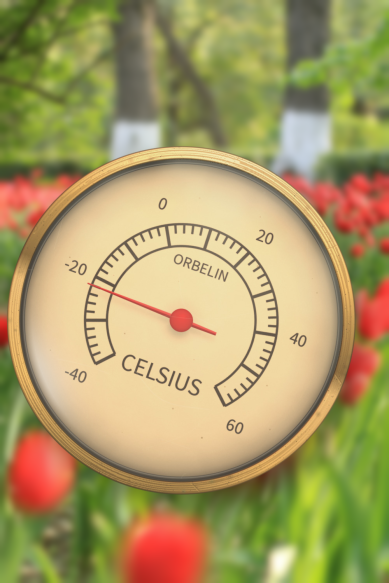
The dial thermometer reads -22; °C
